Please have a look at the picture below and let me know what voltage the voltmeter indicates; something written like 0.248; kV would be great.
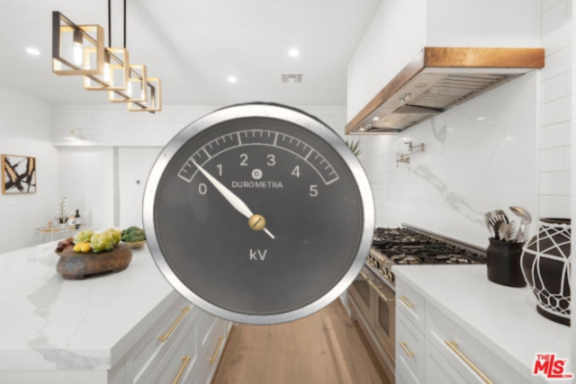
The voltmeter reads 0.6; kV
